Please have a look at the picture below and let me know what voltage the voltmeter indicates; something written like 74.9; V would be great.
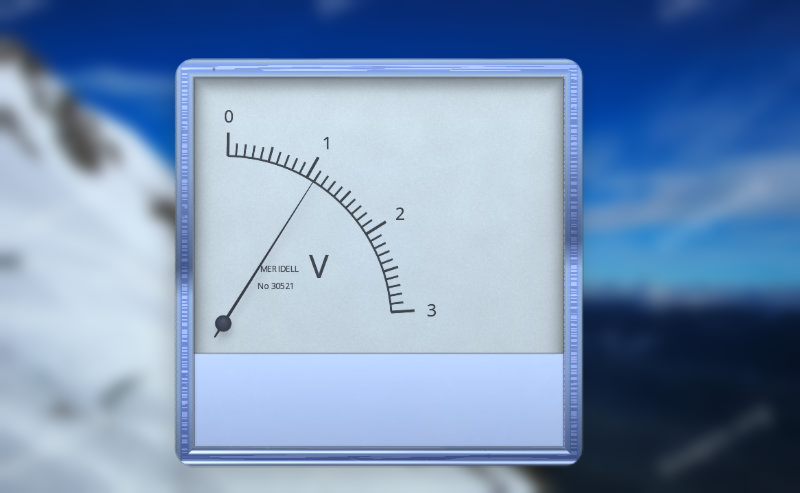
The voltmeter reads 1.1; V
